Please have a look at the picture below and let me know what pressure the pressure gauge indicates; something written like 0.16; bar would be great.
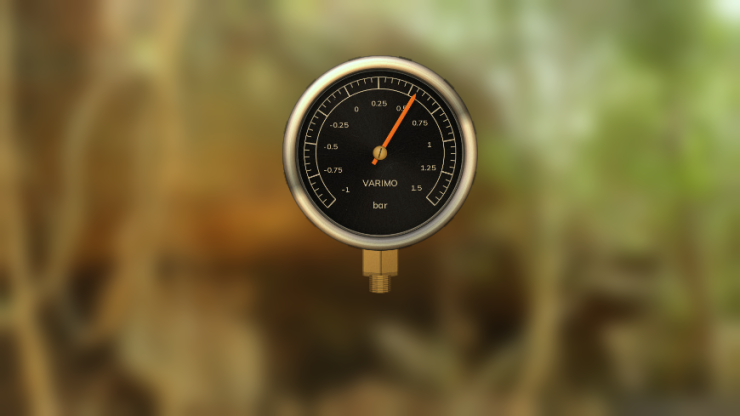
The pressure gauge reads 0.55; bar
